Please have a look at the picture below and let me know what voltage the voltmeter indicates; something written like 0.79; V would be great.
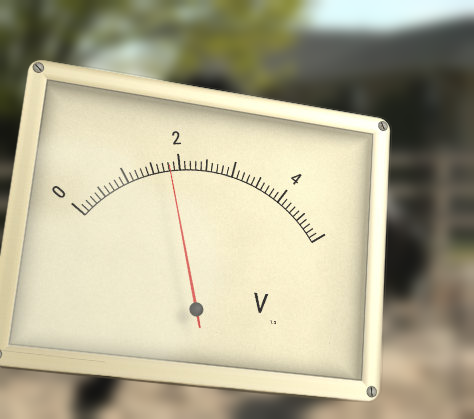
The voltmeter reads 1.8; V
